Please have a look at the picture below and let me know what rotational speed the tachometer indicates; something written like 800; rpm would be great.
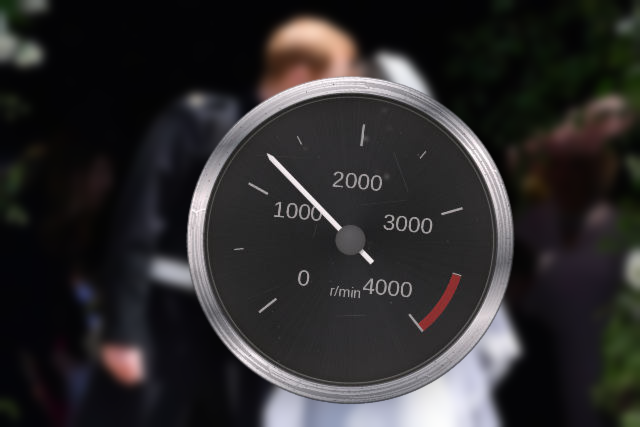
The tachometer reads 1250; rpm
